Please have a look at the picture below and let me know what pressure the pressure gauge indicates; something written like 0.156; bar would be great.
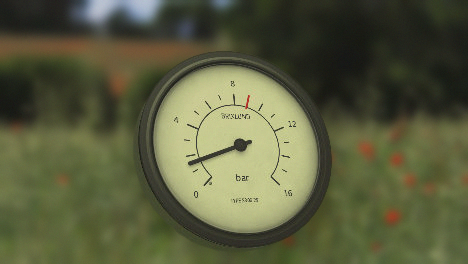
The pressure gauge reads 1.5; bar
